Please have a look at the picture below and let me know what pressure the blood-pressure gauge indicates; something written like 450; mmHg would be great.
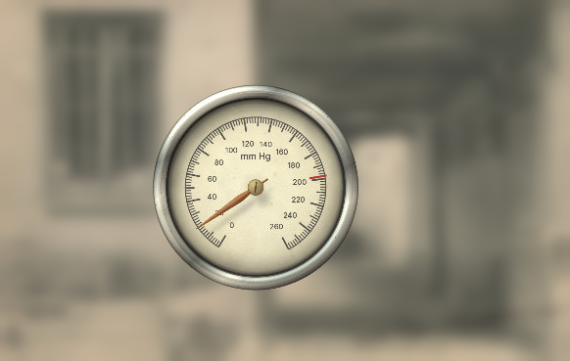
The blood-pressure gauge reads 20; mmHg
